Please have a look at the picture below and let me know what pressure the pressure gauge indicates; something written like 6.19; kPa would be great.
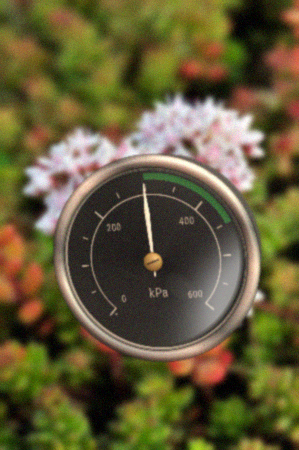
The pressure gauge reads 300; kPa
